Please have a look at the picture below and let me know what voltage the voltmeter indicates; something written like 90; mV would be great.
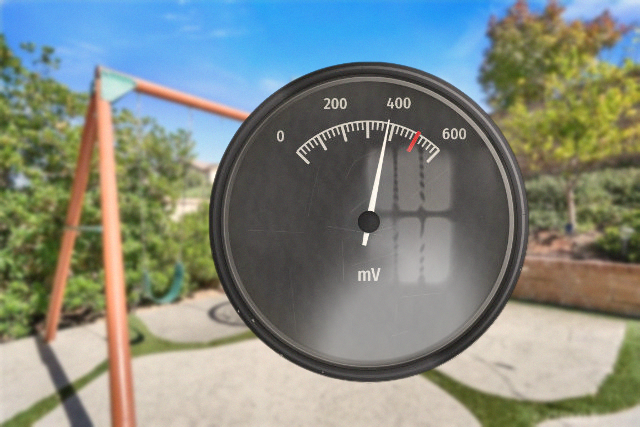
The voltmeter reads 380; mV
